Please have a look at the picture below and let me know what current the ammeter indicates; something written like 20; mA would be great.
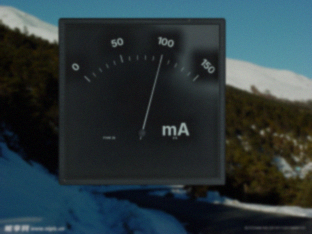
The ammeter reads 100; mA
